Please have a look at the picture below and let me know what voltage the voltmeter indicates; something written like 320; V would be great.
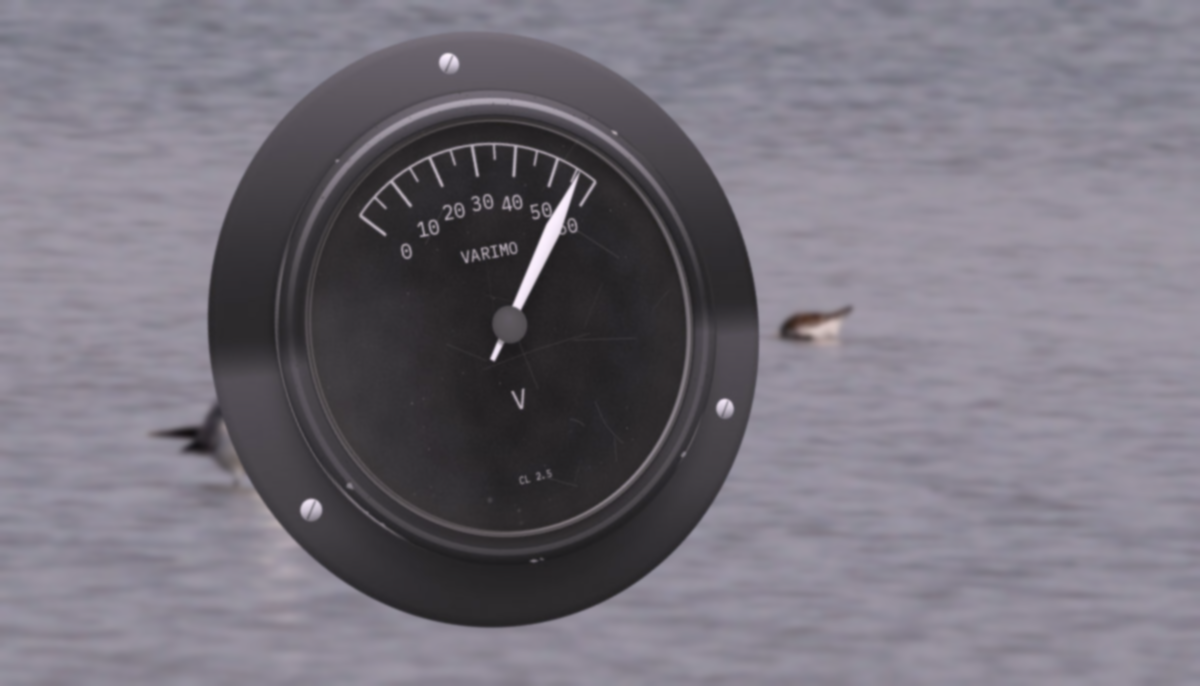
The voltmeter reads 55; V
